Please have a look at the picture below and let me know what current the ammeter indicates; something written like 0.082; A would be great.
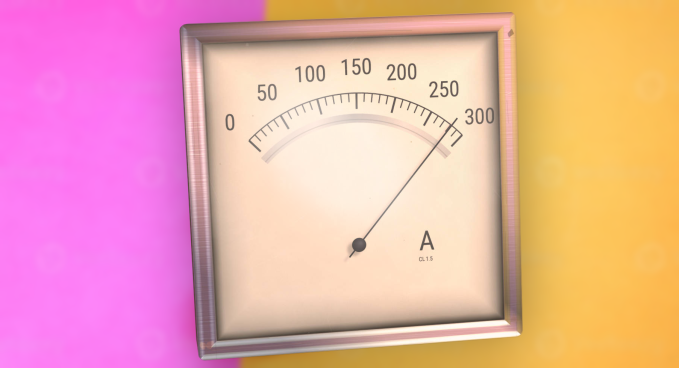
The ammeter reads 280; A
